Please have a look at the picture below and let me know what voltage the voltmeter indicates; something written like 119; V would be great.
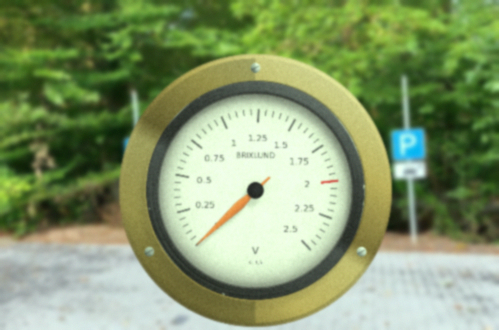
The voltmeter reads 0; V
